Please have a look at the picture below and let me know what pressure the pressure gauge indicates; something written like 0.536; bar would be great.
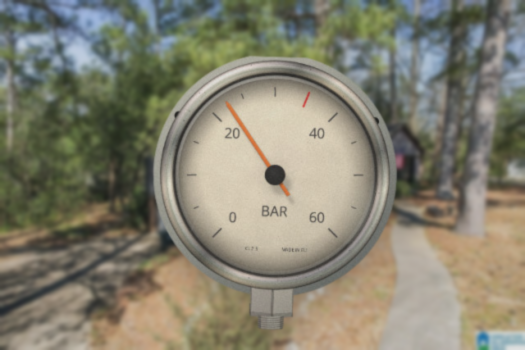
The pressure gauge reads 22.5; bar
